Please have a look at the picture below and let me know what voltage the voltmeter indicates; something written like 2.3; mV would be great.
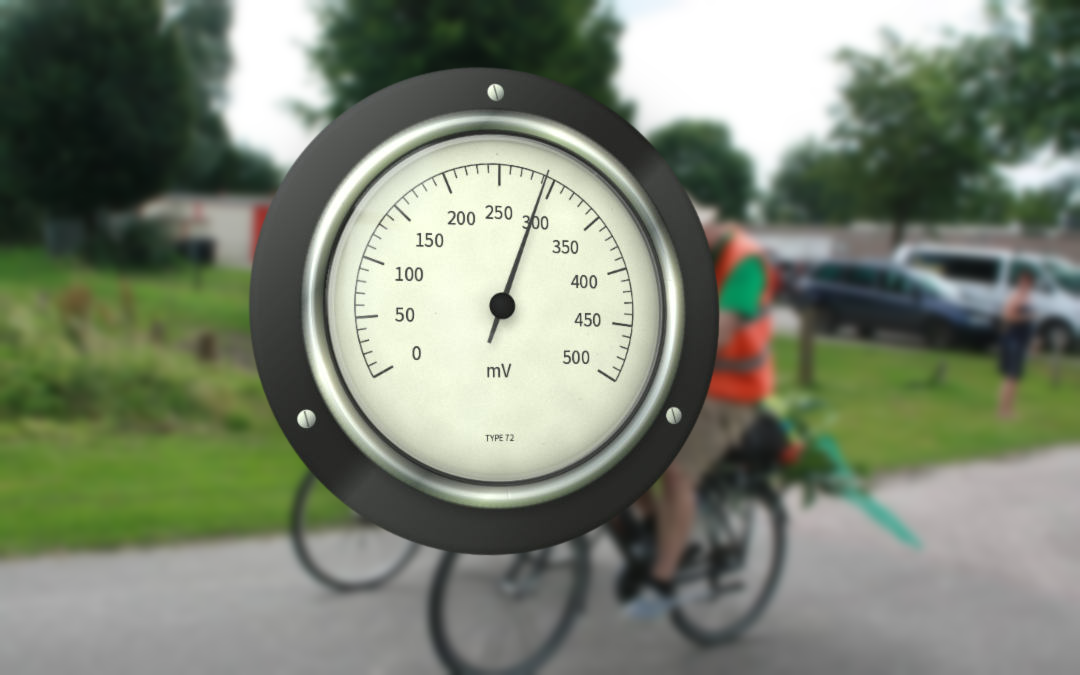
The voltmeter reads 290; mV
